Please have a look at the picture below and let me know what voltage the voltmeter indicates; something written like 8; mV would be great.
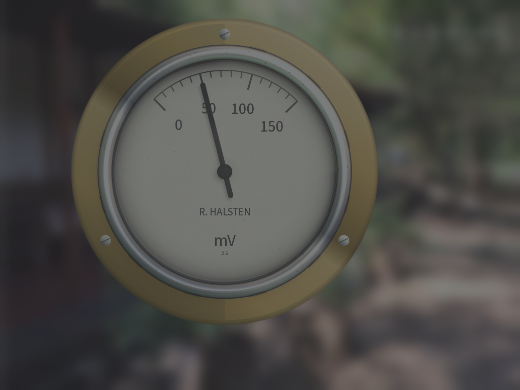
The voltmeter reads 50; mV
